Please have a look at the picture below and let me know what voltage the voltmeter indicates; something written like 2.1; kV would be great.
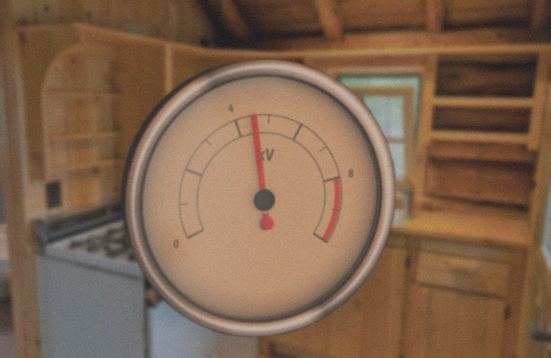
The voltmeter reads 4.5; kV
